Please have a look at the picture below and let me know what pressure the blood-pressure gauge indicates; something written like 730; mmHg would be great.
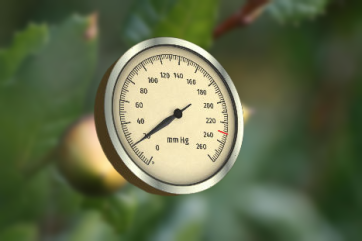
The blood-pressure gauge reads 20; mmHg
